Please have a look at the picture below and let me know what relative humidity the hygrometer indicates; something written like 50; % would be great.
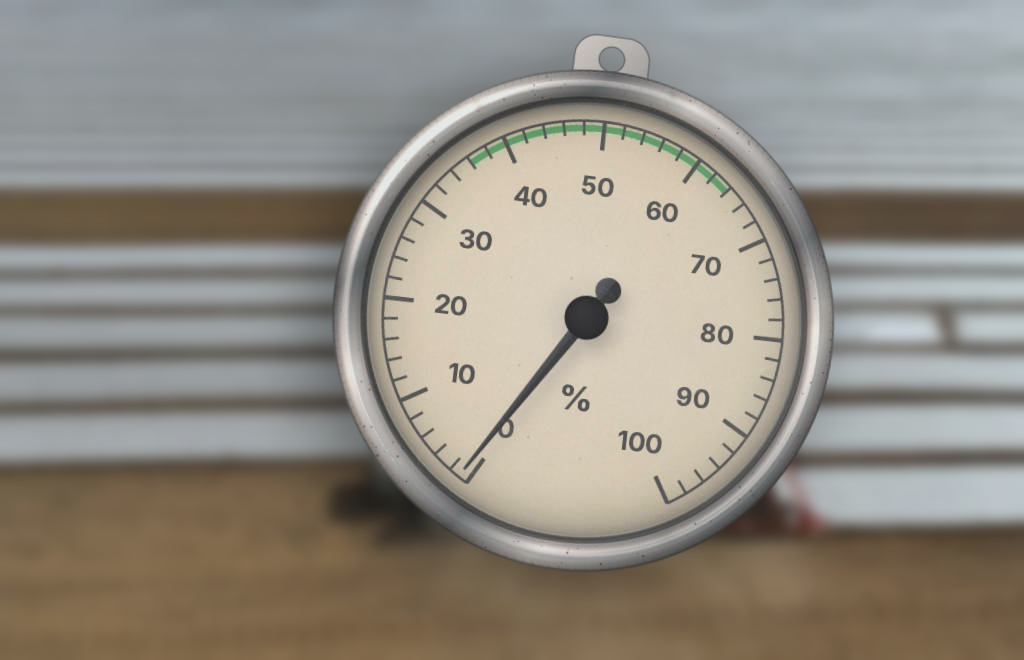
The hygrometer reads 1; %
